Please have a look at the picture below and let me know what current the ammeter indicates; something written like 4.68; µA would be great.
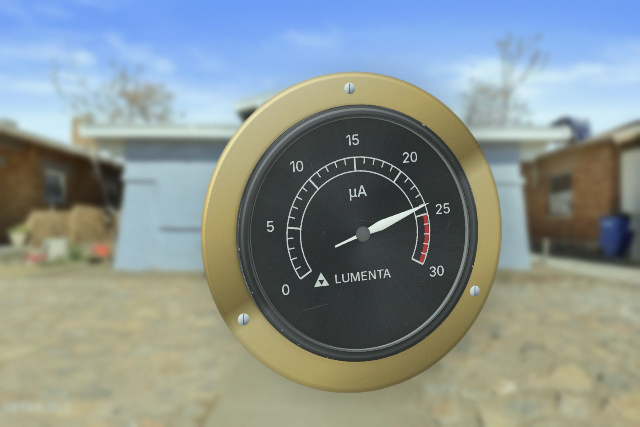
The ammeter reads 24; µA
